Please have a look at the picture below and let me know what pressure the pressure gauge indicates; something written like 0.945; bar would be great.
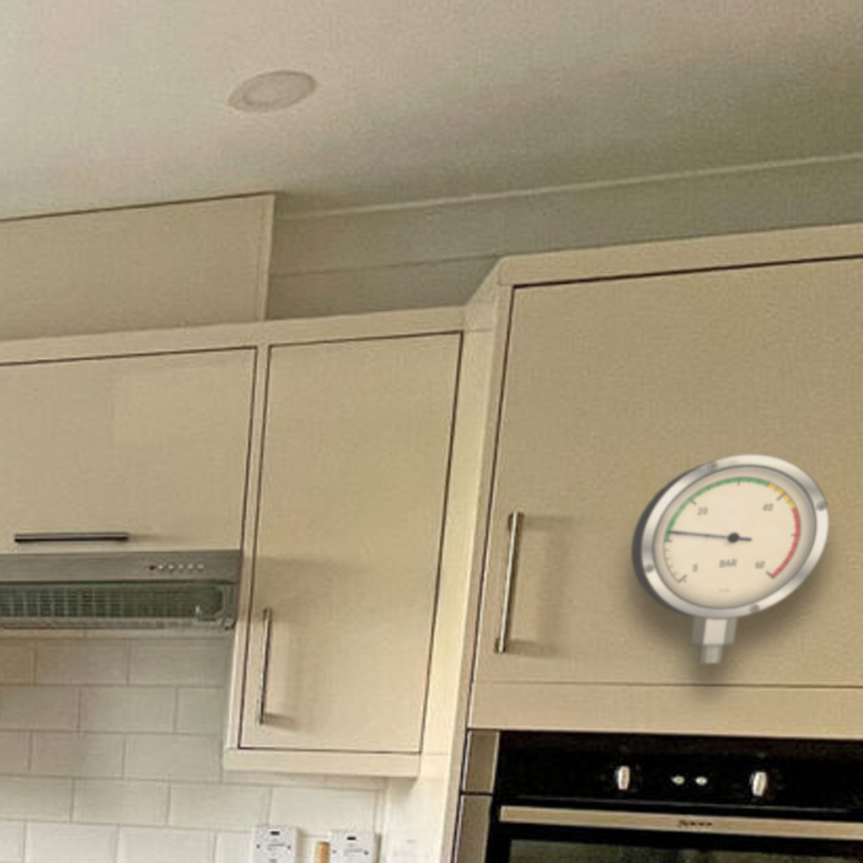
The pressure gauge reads 12; bar
